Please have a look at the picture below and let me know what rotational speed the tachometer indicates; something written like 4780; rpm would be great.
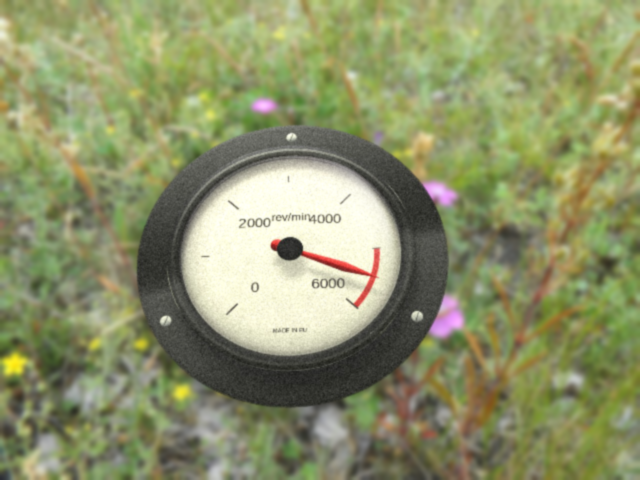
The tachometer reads 5500; rpm
